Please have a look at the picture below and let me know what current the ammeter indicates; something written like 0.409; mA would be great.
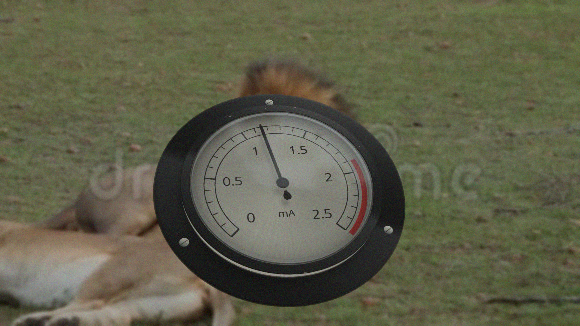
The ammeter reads 1.15; mA
